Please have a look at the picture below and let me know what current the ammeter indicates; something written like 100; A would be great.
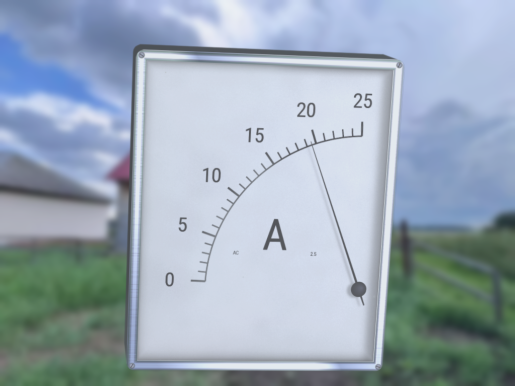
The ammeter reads 19.5; A
